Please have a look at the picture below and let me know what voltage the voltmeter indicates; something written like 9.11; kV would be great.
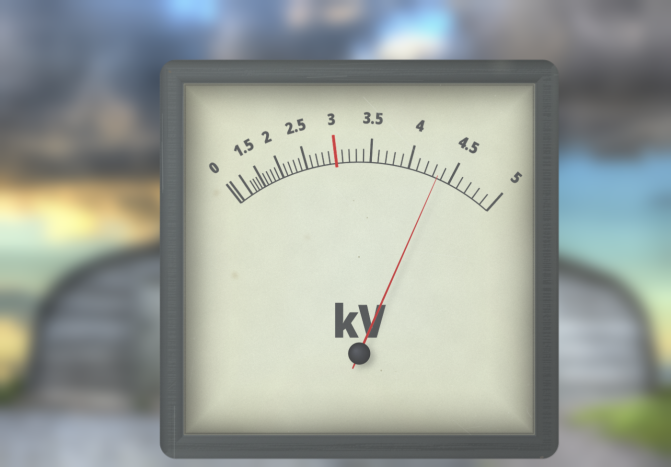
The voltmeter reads 4.35; kV
